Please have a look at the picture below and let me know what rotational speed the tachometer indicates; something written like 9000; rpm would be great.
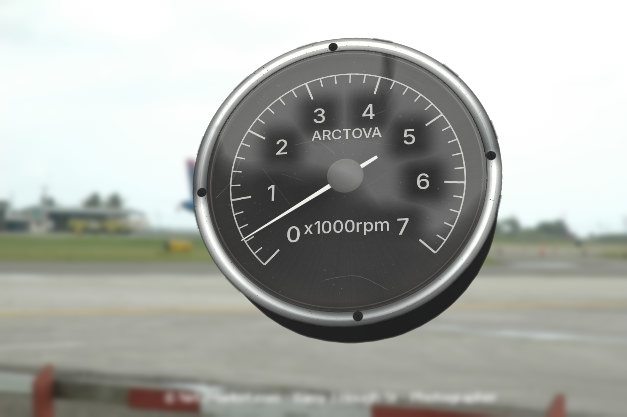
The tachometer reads 400; rpm
